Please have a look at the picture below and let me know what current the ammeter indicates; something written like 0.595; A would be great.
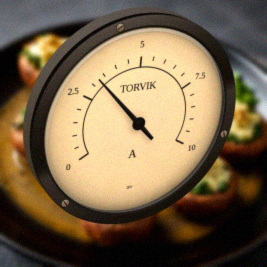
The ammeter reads 3.25; A
